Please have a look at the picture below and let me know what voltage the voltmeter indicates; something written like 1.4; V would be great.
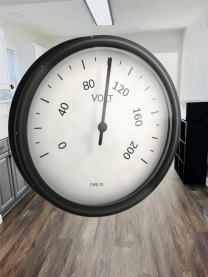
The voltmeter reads 100; V
